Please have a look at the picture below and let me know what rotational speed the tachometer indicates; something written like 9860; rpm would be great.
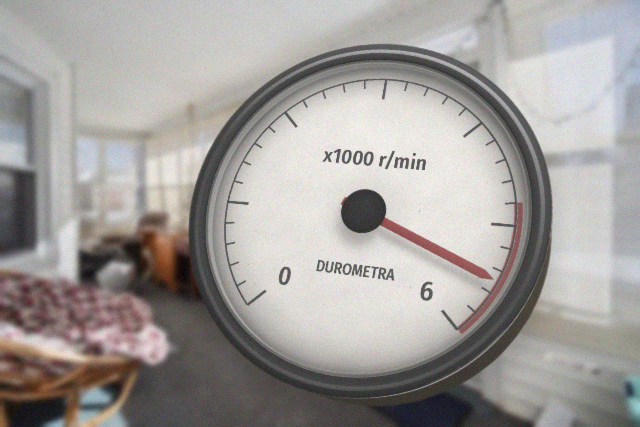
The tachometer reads 5500; rpm
